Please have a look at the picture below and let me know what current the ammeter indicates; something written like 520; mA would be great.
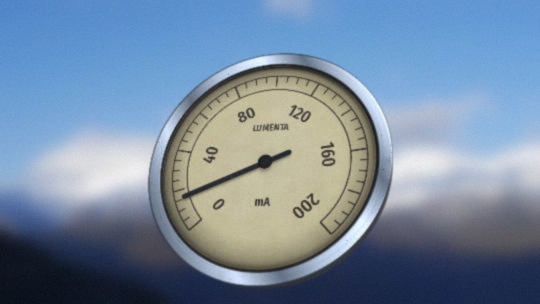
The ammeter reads 15; mA
